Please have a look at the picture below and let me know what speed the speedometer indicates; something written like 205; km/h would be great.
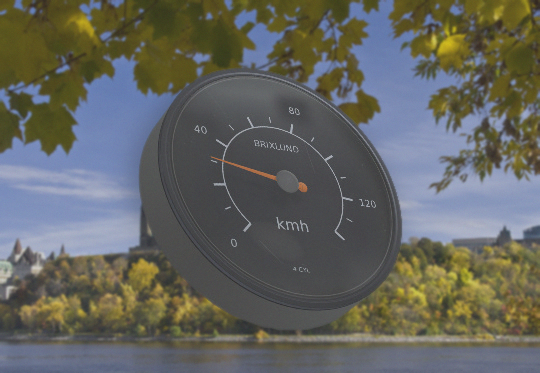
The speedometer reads 30; km/h
